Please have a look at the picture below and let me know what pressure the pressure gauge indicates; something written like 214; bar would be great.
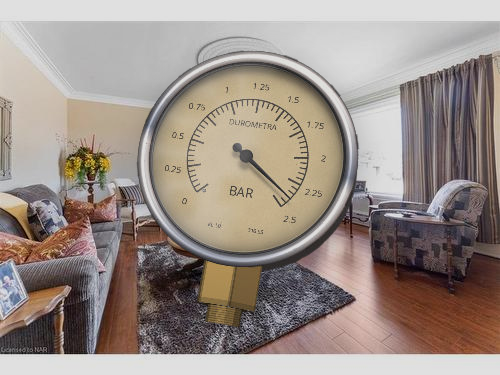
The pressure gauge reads 2.4; bar
